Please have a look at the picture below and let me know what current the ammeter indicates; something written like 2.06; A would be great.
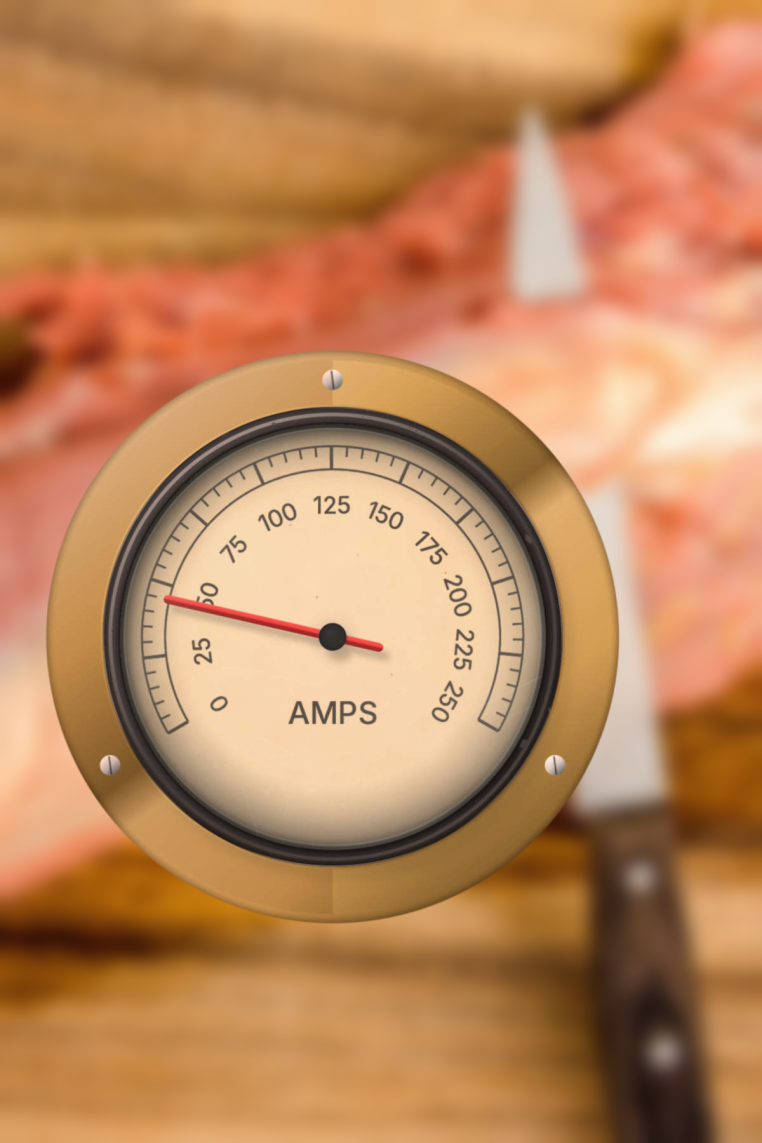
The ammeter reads 45; A
